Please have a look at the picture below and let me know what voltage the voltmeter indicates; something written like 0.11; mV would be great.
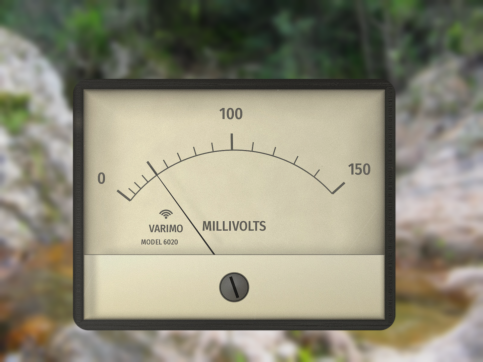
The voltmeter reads 50; mV
